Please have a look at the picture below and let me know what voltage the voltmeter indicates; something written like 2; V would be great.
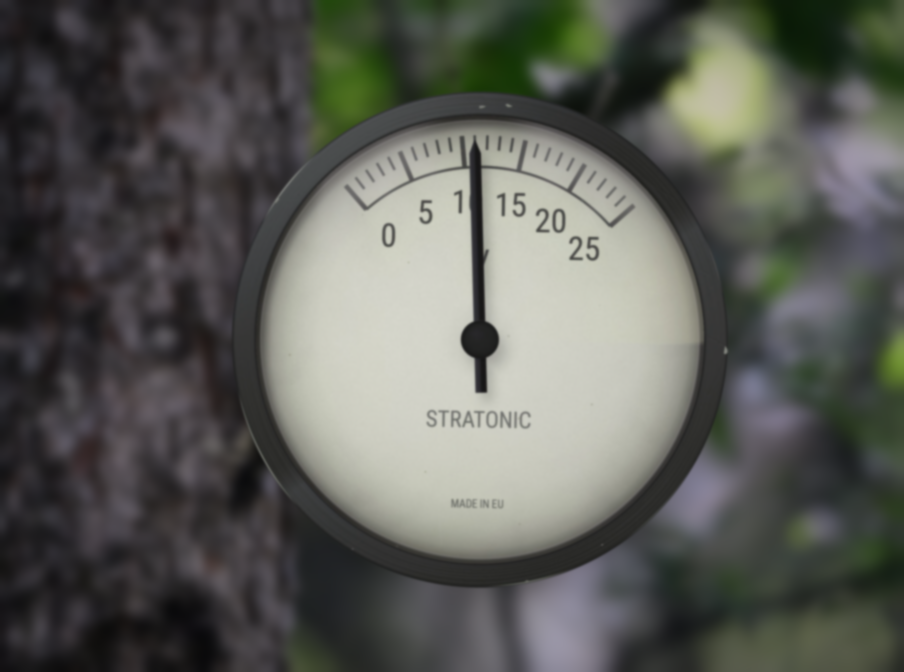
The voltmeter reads 11; V
